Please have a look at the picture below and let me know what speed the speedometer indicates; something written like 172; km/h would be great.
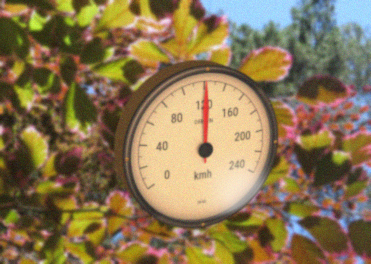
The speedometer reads 120; km/h
